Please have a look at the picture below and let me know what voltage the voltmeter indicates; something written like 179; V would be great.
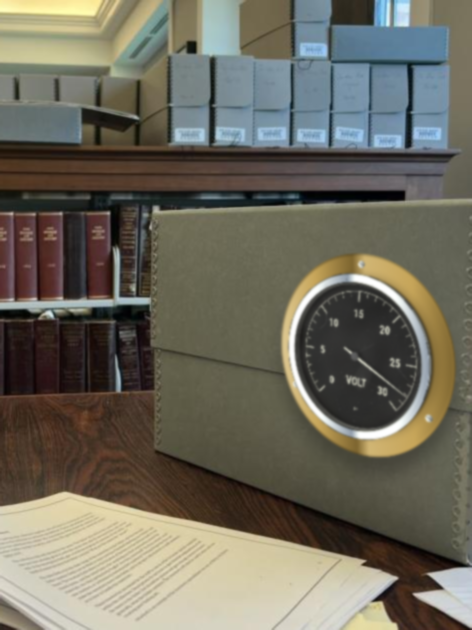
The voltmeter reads 28; V
